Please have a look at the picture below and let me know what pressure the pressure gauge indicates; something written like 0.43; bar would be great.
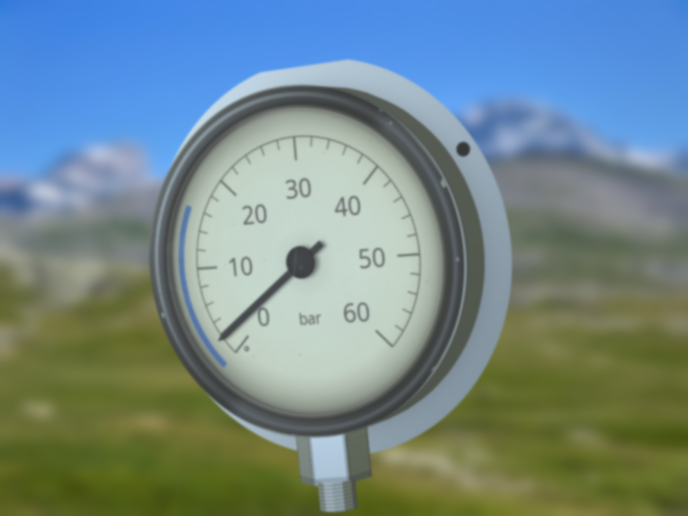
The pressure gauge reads 2; bar
